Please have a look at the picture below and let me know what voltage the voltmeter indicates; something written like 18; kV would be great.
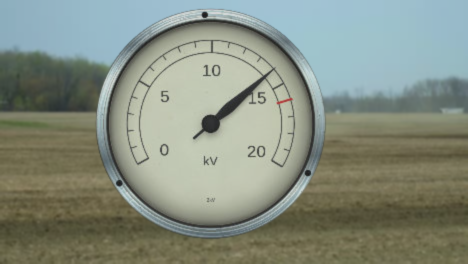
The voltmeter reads 14; kV
